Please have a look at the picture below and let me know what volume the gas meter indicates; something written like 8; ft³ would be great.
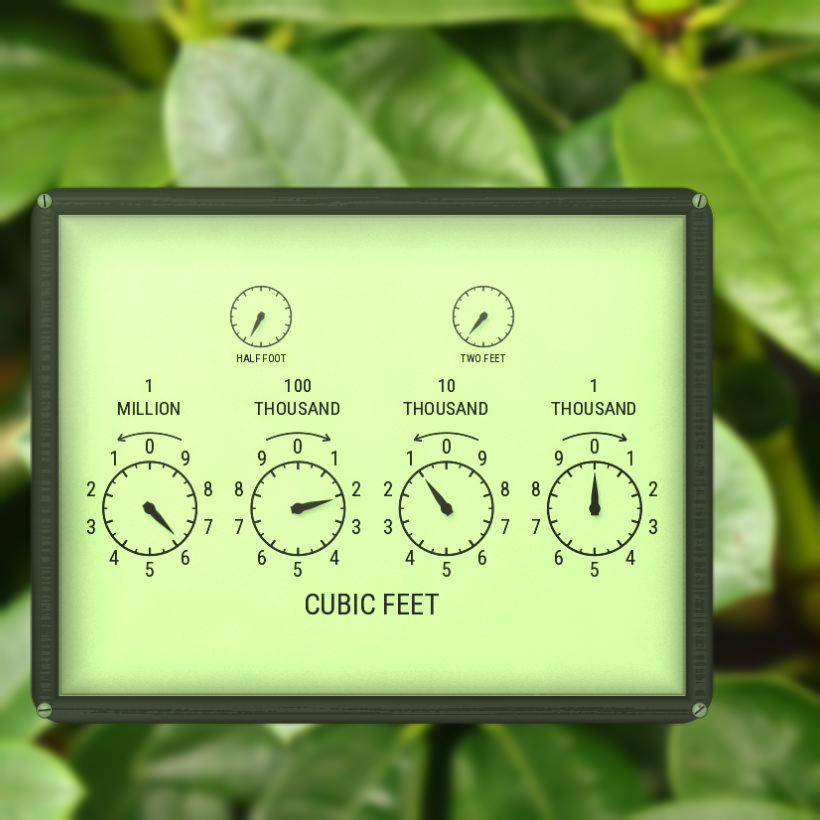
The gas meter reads 621000; ft³
